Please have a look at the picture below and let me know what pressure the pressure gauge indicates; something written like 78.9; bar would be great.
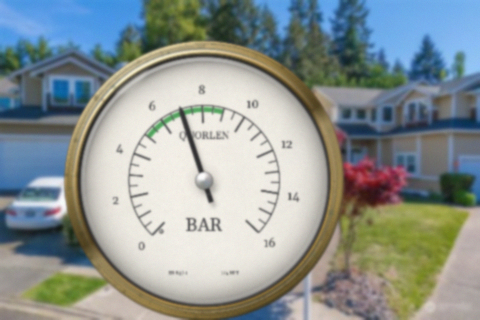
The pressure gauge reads 7; bar
